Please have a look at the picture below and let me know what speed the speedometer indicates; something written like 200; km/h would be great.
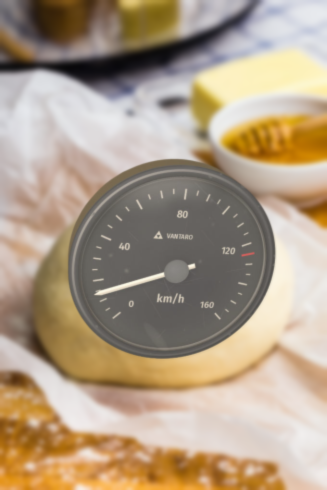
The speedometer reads 15; km/h
